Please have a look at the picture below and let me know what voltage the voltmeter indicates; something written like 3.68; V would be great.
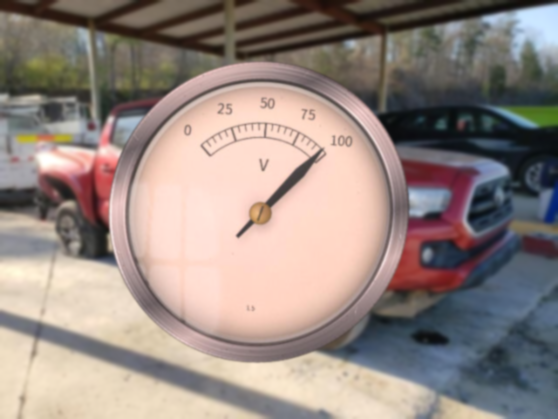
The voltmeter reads 95; V
